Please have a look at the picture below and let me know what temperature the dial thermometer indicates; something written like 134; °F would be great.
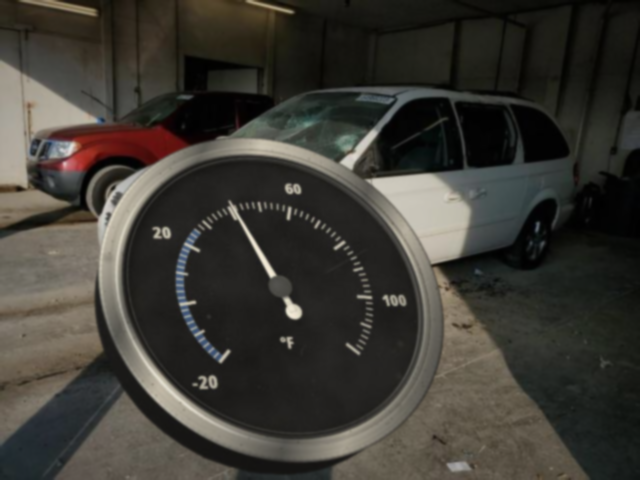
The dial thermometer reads 40; °F
